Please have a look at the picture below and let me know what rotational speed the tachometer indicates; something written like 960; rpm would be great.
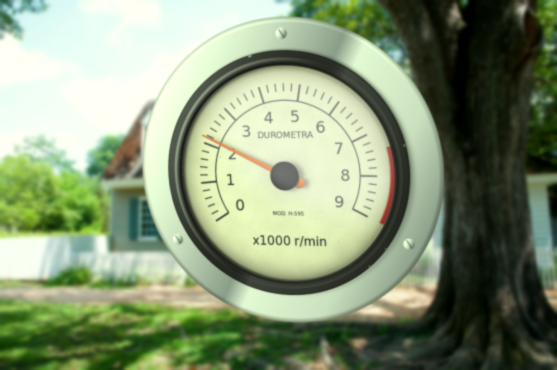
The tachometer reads 2200; rpm
